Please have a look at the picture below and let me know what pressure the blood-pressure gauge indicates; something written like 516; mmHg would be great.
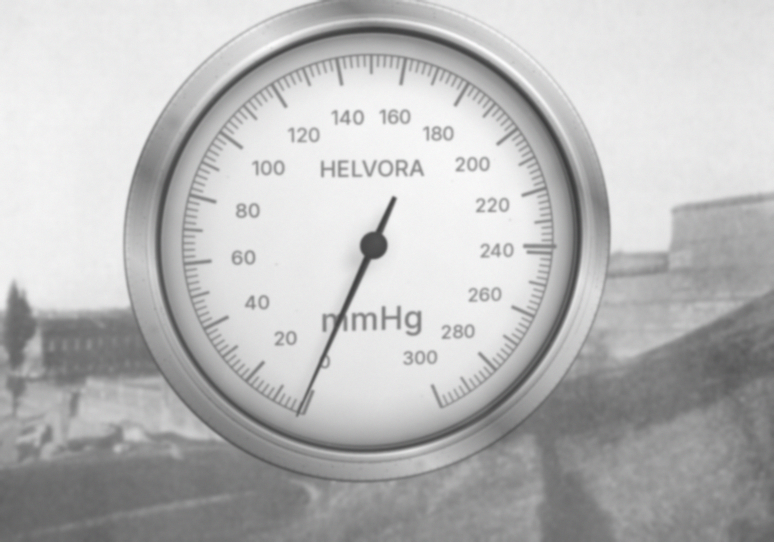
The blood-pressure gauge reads 2; mmHg
